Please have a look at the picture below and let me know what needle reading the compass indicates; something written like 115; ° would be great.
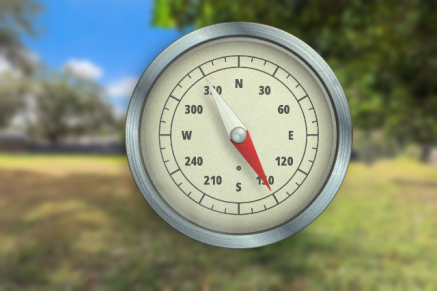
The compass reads 150; °
